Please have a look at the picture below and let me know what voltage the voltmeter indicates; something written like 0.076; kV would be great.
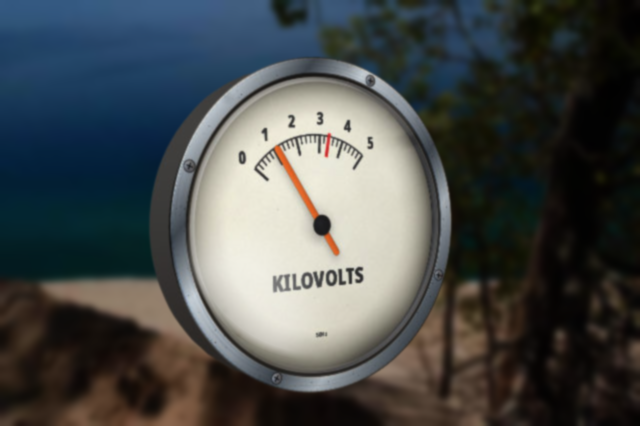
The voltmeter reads 1; kV
